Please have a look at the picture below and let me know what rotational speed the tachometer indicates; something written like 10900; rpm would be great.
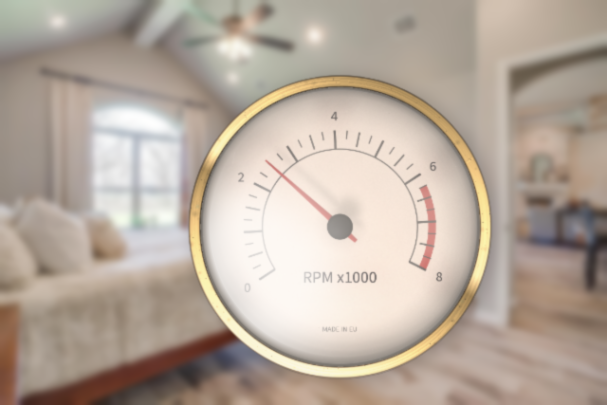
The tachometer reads 2500; rpm
